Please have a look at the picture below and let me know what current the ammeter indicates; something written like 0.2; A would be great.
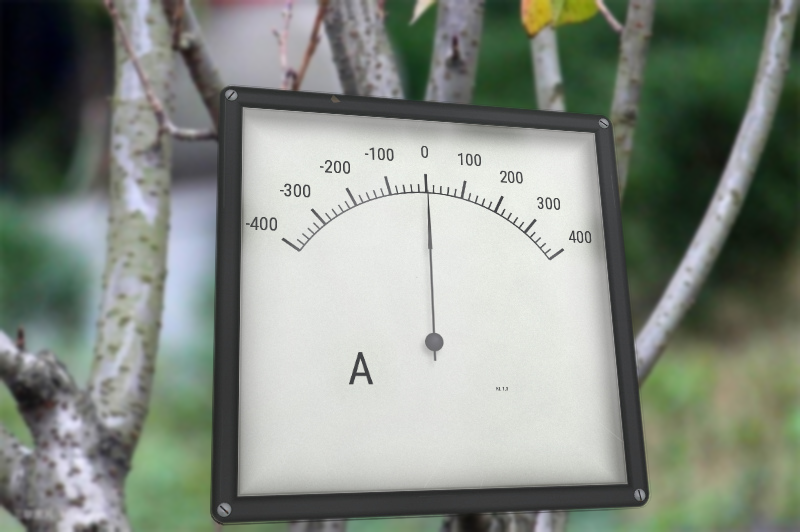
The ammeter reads 0; A
